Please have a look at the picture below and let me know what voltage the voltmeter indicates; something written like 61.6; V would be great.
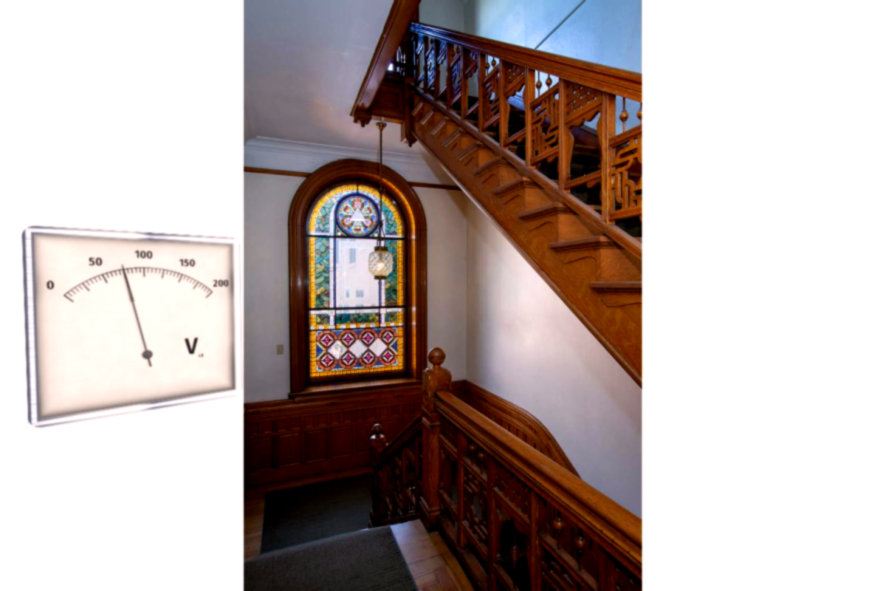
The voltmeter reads 75; V
